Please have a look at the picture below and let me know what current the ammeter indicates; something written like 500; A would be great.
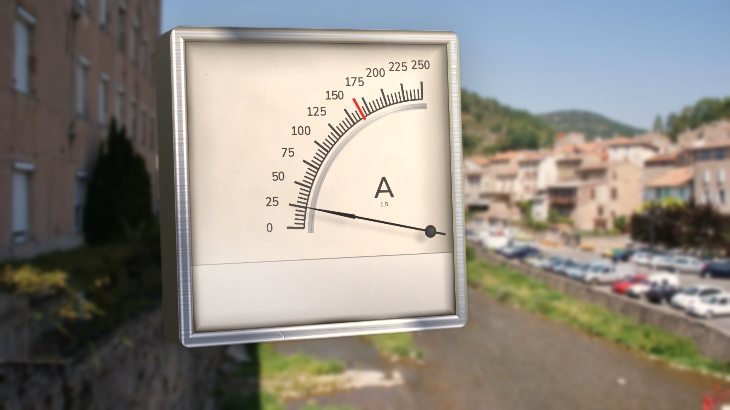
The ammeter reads 25; A
